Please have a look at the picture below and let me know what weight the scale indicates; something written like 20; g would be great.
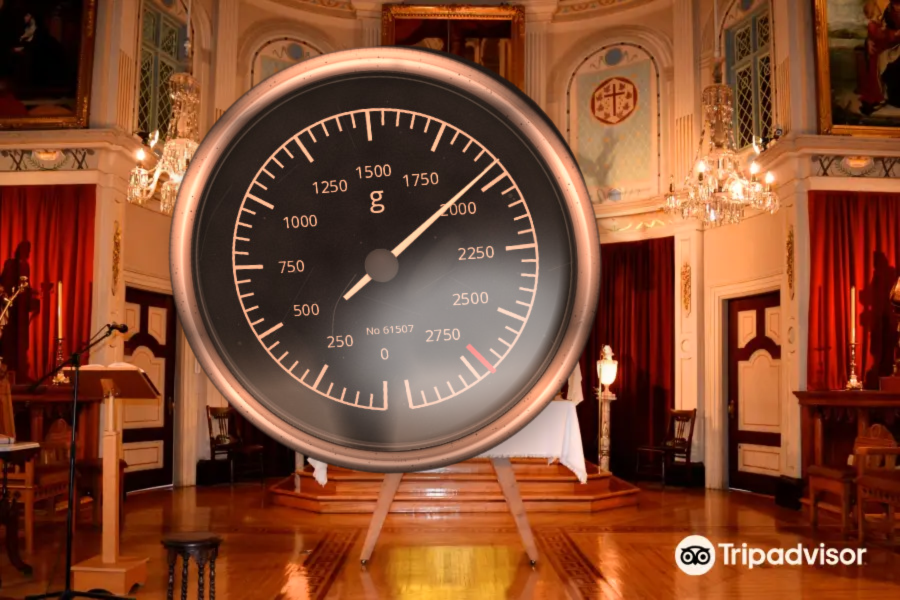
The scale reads 1950; g
